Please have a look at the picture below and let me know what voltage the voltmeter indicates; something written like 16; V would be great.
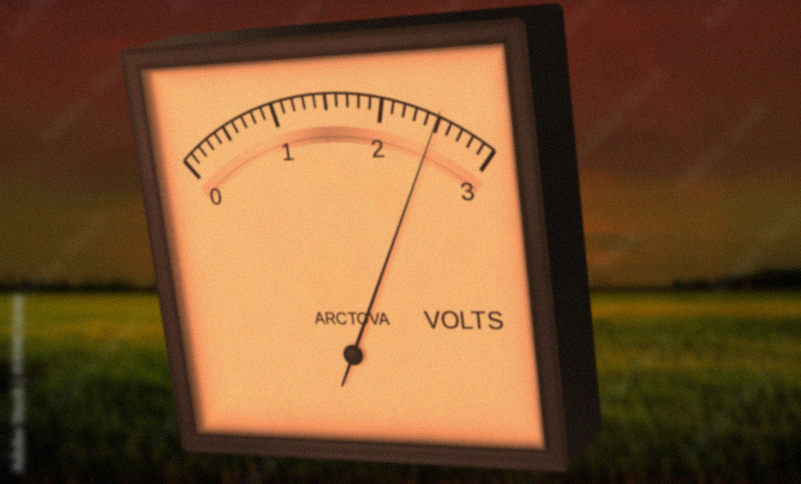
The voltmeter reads 2.5; V
